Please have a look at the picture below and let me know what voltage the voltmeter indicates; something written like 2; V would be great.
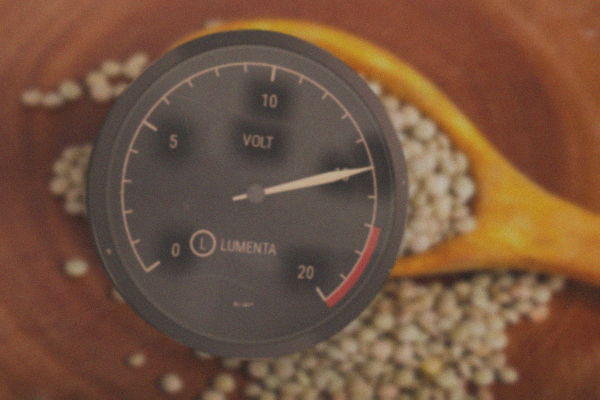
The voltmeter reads 15; V
